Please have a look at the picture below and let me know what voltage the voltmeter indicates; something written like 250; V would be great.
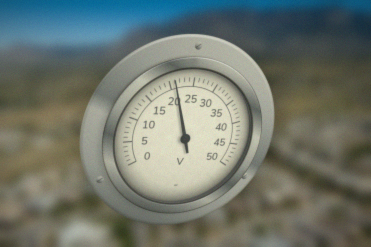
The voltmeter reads 21; V
